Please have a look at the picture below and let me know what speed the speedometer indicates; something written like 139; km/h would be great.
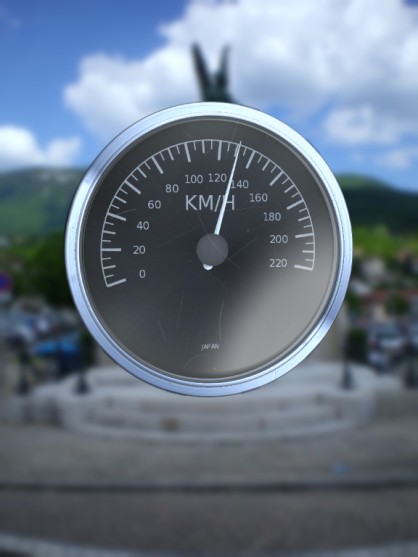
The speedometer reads 130; km/h
